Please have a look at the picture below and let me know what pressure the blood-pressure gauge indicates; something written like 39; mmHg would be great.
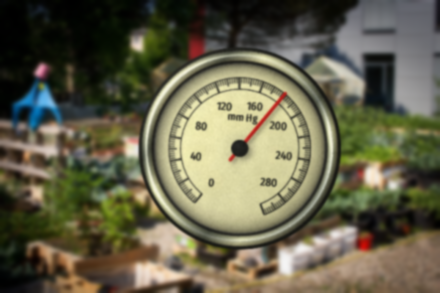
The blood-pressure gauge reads 180; mmHg
